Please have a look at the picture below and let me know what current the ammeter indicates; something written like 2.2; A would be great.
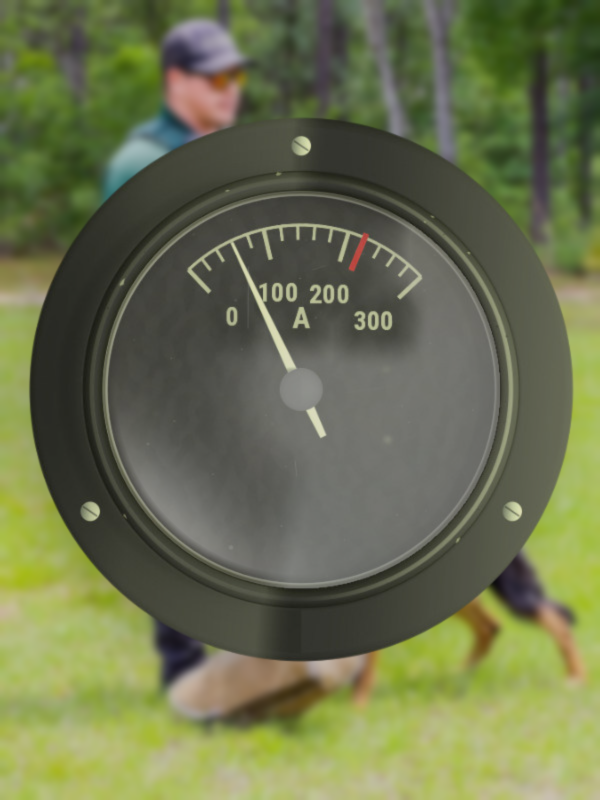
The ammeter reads 60; A
